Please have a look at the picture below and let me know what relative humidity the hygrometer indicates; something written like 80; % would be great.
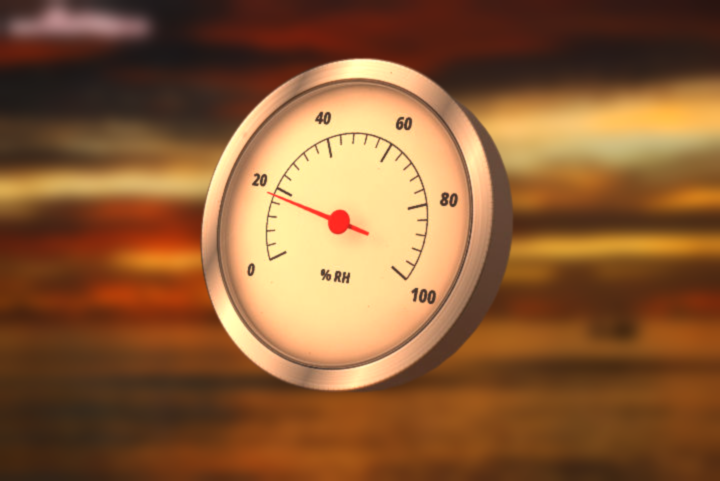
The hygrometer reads 18; %
